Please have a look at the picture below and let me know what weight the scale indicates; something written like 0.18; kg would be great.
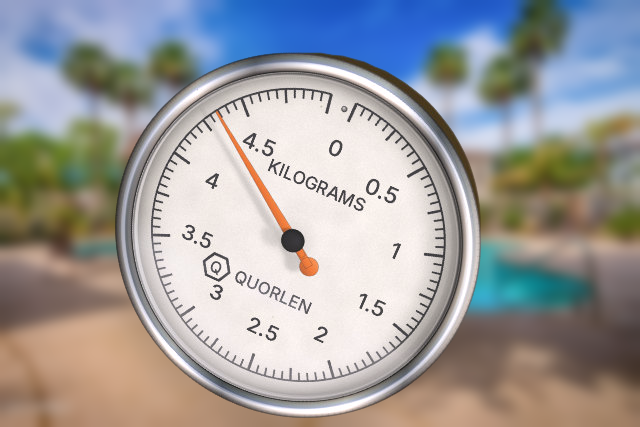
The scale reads 4.35; kg
